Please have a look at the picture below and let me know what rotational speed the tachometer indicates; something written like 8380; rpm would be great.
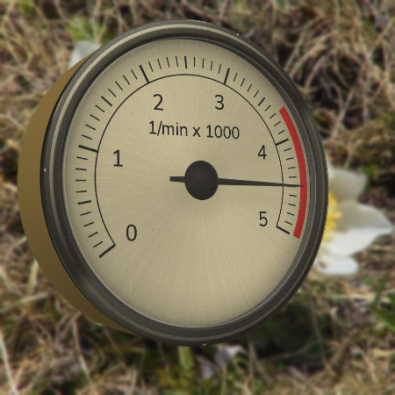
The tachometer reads 4500; rpm
